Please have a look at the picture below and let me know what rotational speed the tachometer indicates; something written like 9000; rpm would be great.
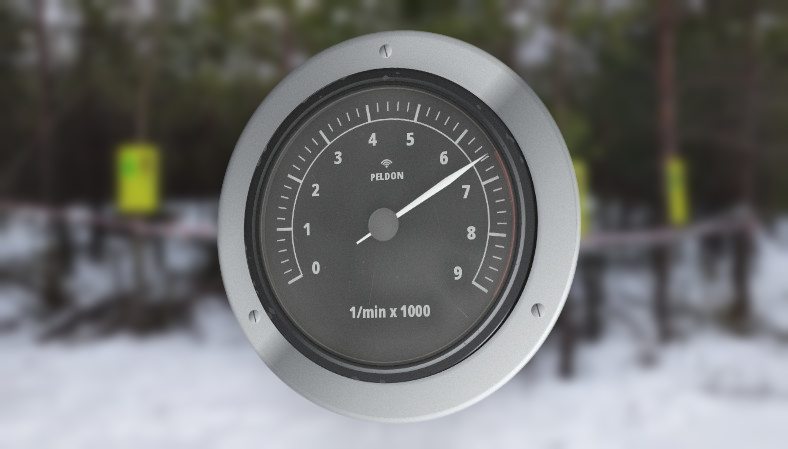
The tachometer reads 6600; rpm
